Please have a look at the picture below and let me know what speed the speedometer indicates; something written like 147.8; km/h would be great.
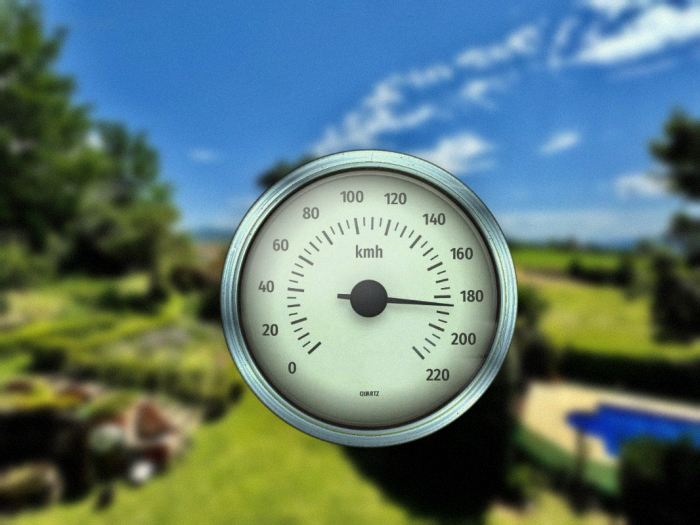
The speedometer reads 185; km/h
